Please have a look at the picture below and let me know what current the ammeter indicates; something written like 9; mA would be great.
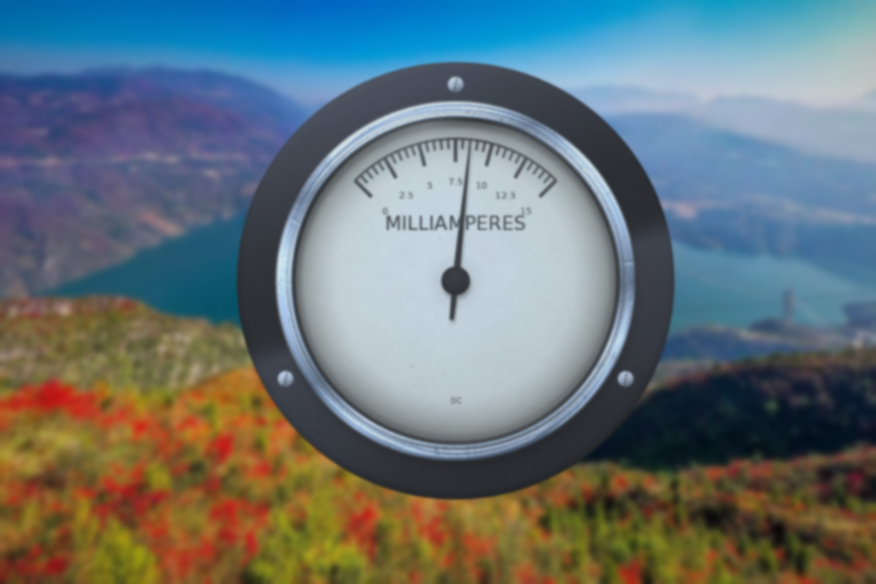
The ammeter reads 8.5; mA
